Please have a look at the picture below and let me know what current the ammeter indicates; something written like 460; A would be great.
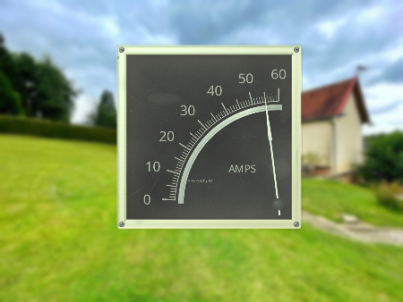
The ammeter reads 55; A
